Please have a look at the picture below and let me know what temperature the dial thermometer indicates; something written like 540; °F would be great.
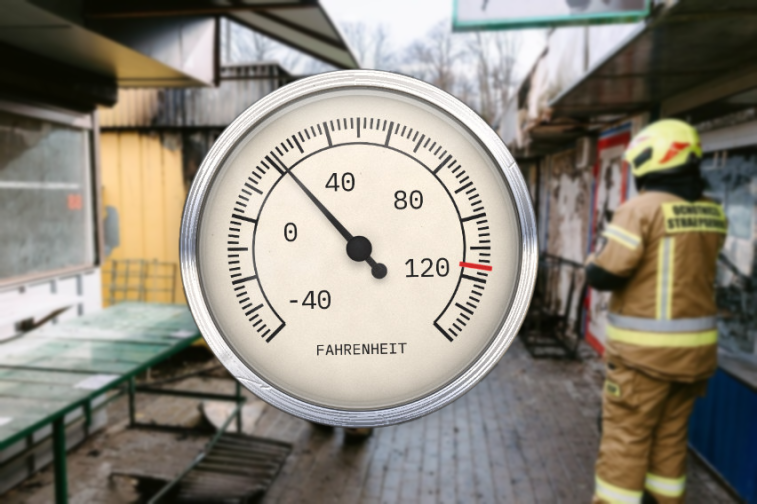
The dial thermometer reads 22; °F
